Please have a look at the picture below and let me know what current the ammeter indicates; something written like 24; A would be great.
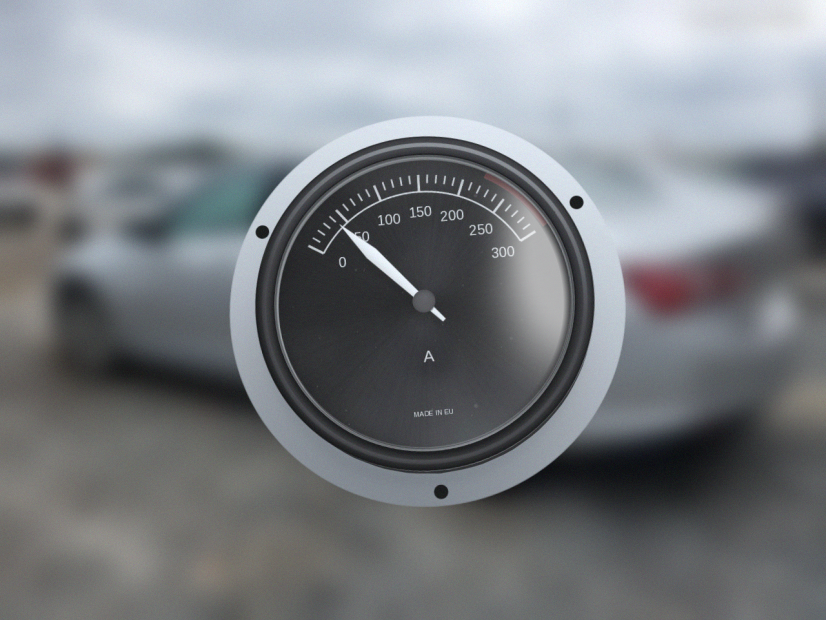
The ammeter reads 40; A
